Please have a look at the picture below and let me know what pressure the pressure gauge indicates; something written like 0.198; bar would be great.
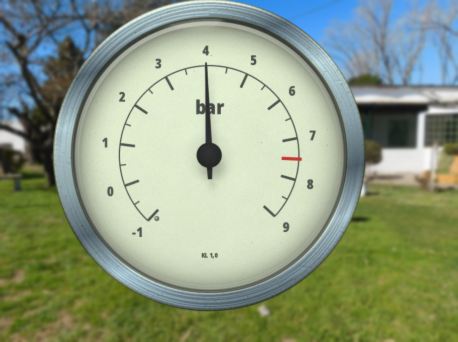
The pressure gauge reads 4; bar
